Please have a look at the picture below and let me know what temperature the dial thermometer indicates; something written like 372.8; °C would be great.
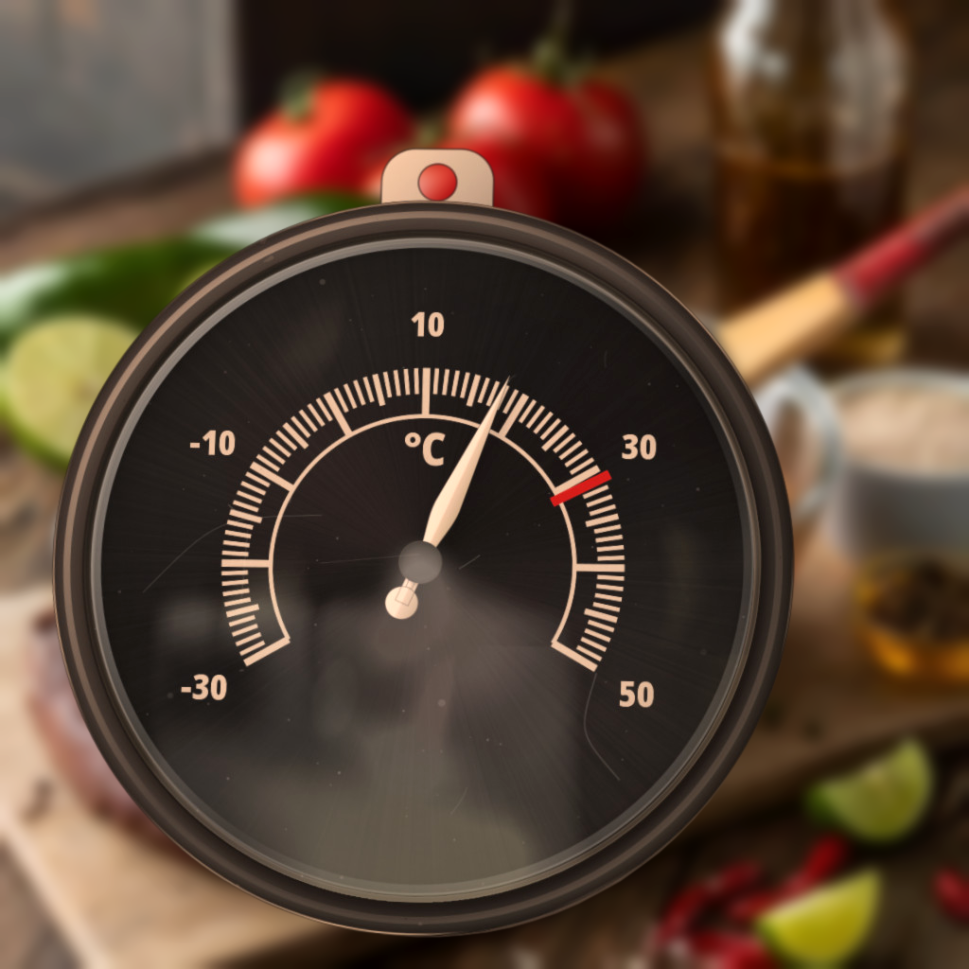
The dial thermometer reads 18; °C
